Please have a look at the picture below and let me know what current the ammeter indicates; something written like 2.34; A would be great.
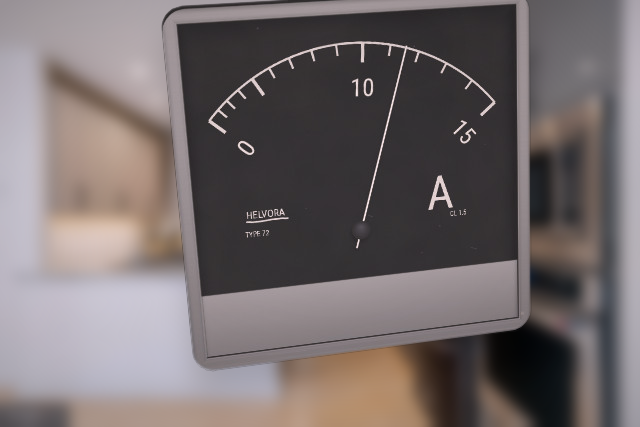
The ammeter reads 11.5; A
